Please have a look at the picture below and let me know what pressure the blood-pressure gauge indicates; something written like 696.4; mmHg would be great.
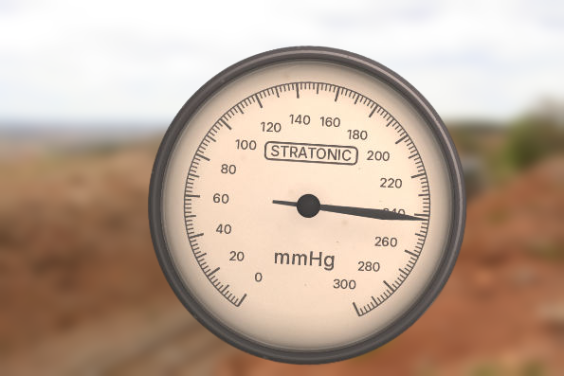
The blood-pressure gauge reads 242; mmHg
